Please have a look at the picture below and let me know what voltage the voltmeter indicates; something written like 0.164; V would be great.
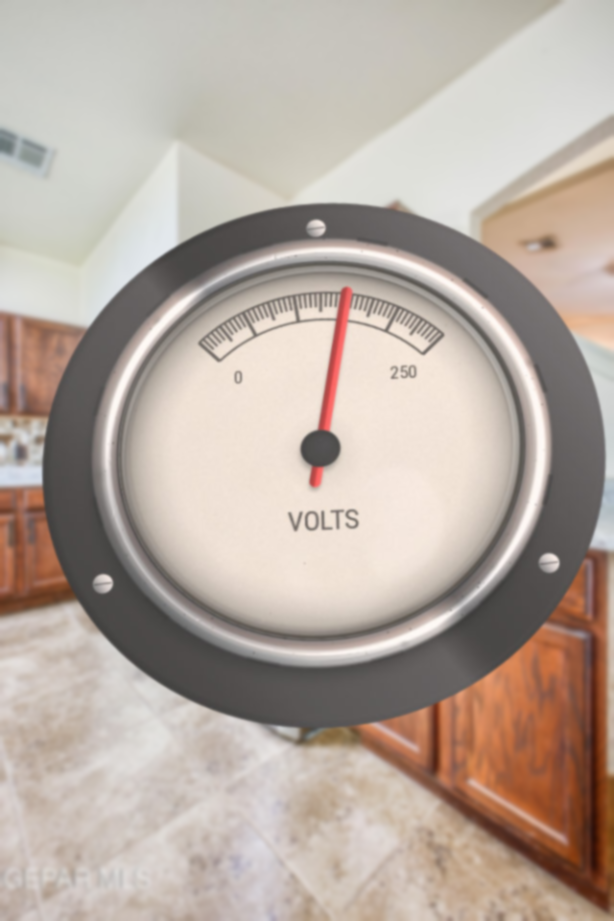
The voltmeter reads 150; V
